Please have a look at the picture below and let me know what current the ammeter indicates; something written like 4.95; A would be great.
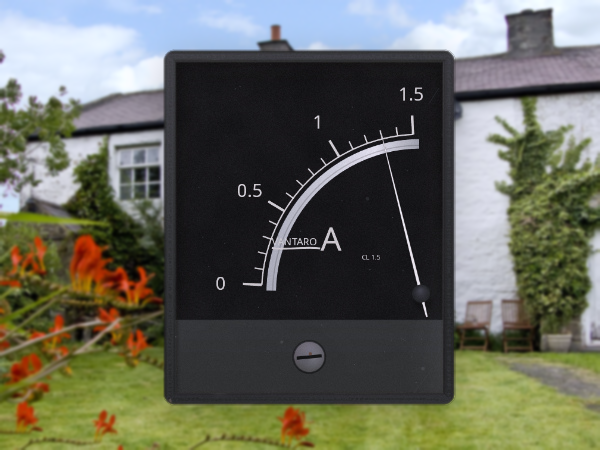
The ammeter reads 1.3; A
